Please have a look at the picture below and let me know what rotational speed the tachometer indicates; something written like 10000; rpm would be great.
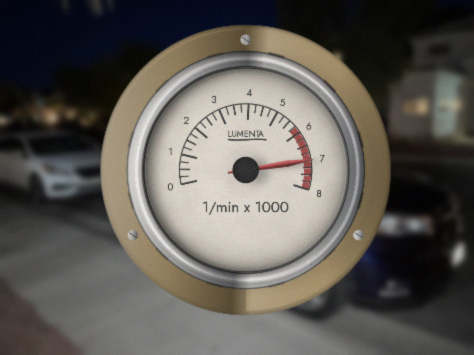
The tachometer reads 7000; rpm
